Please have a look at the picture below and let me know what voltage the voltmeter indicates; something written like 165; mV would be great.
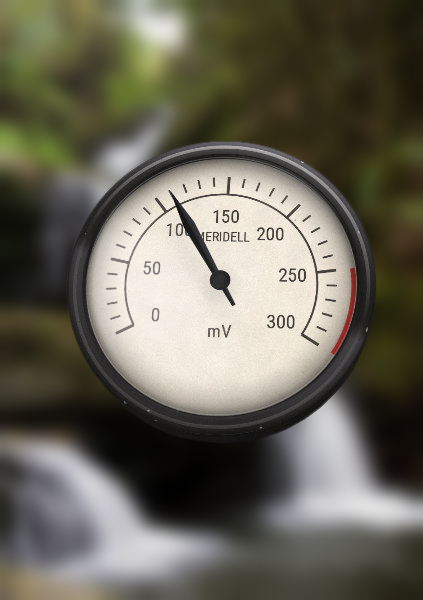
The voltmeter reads 110; mV
